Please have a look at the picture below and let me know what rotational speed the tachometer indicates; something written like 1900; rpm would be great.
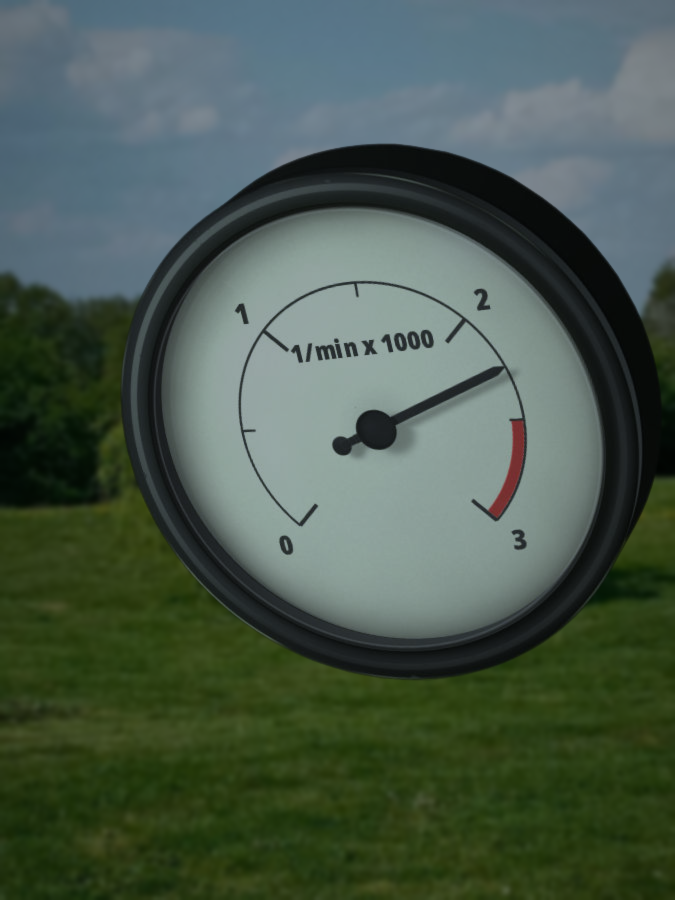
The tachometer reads 2250; rpm
